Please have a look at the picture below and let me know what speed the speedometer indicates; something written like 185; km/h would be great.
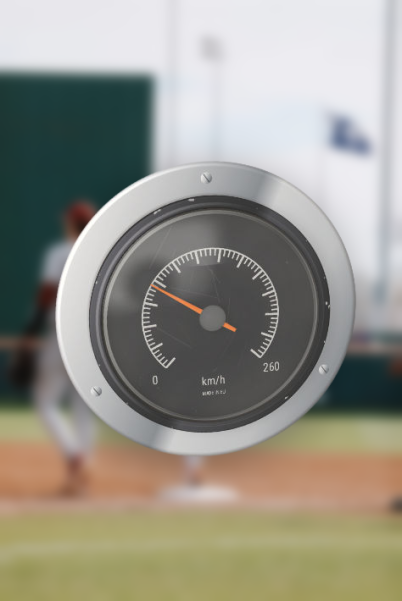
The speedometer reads 76; km/h
